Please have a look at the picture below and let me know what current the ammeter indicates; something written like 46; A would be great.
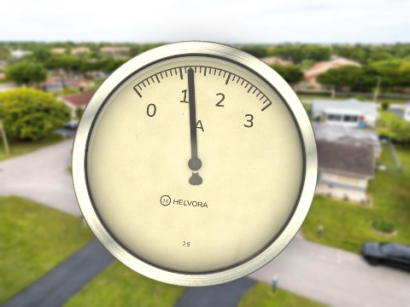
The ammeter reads 1.2; A
